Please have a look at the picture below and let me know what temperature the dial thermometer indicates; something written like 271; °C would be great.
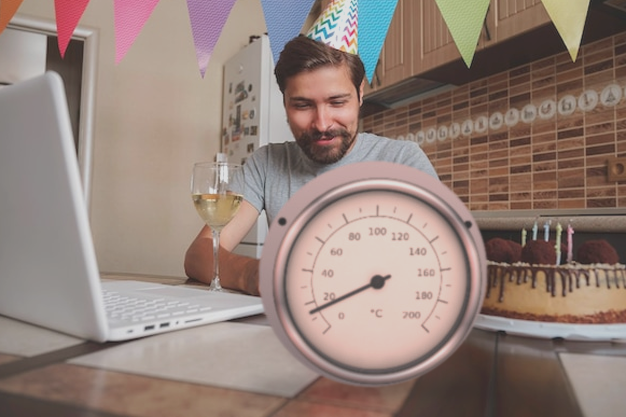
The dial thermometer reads 15; °C
